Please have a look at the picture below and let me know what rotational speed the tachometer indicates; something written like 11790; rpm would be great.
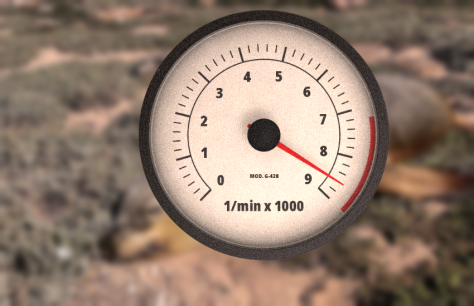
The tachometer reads 8600; rpm
